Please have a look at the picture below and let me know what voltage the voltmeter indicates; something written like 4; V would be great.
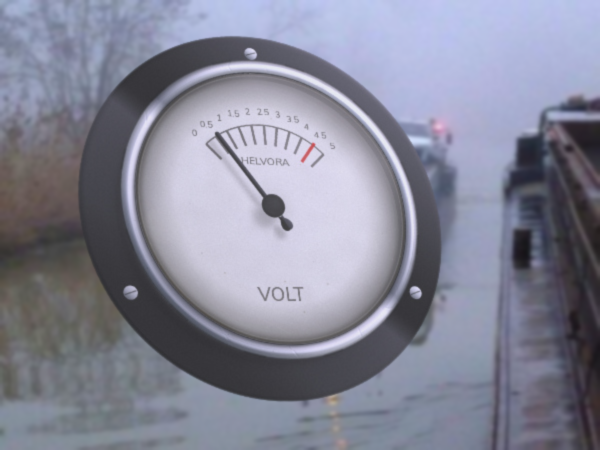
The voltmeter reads 0.5; V
